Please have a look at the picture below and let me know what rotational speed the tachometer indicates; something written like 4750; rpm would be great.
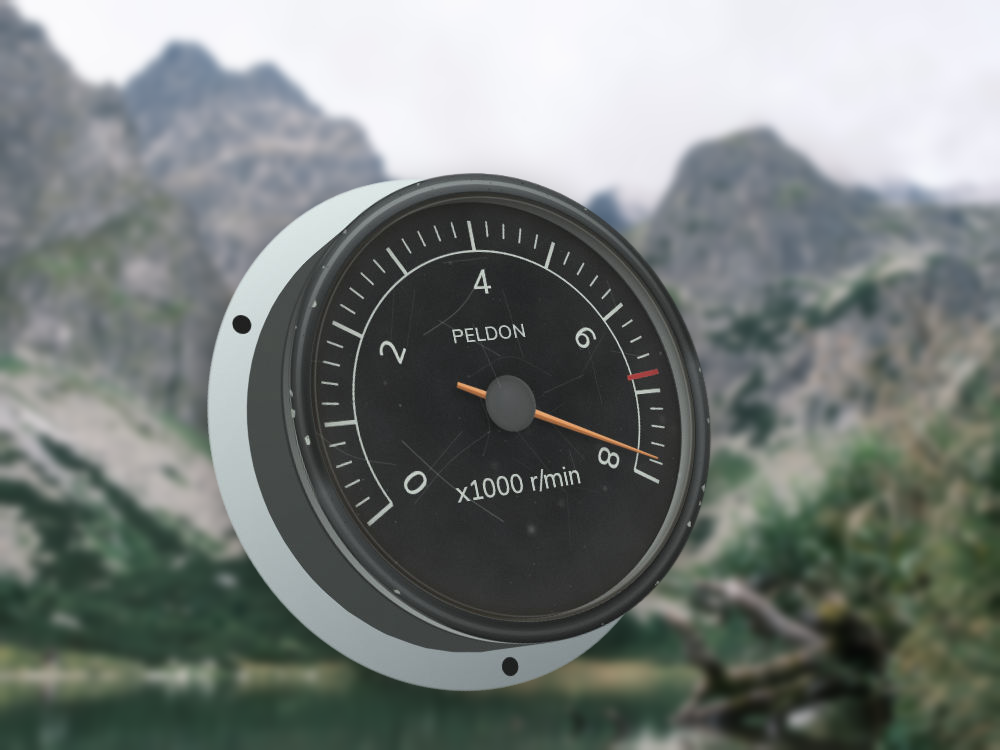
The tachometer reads 7800; rpm
